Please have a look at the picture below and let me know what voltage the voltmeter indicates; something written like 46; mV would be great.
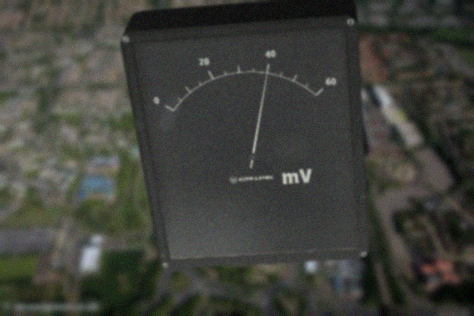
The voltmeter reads 40; mV
